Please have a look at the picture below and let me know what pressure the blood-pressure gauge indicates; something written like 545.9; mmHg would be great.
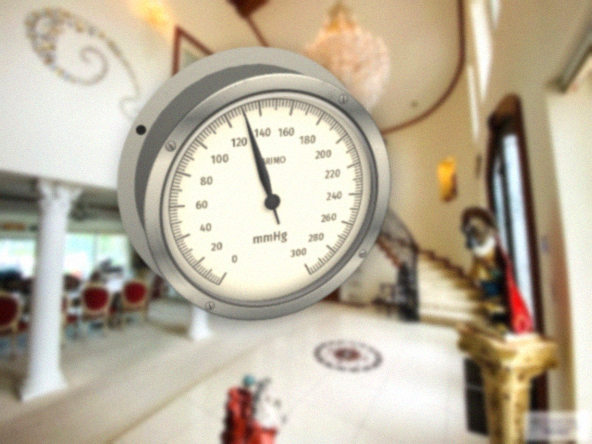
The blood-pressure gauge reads 130; mmHg
